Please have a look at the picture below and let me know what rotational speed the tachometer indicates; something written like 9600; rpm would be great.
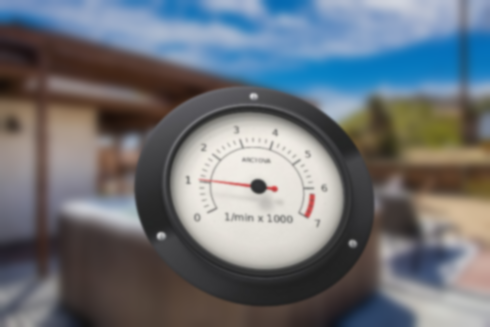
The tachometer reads 1000; rpm
